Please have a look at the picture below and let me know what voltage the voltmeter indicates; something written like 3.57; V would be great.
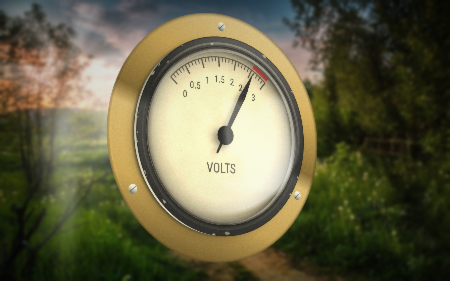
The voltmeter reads 2.5; V
